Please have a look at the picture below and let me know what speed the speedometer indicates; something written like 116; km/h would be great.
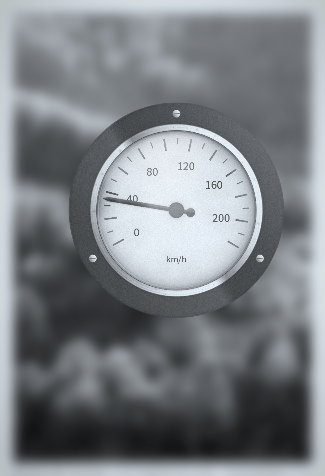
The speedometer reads 35; km/h
